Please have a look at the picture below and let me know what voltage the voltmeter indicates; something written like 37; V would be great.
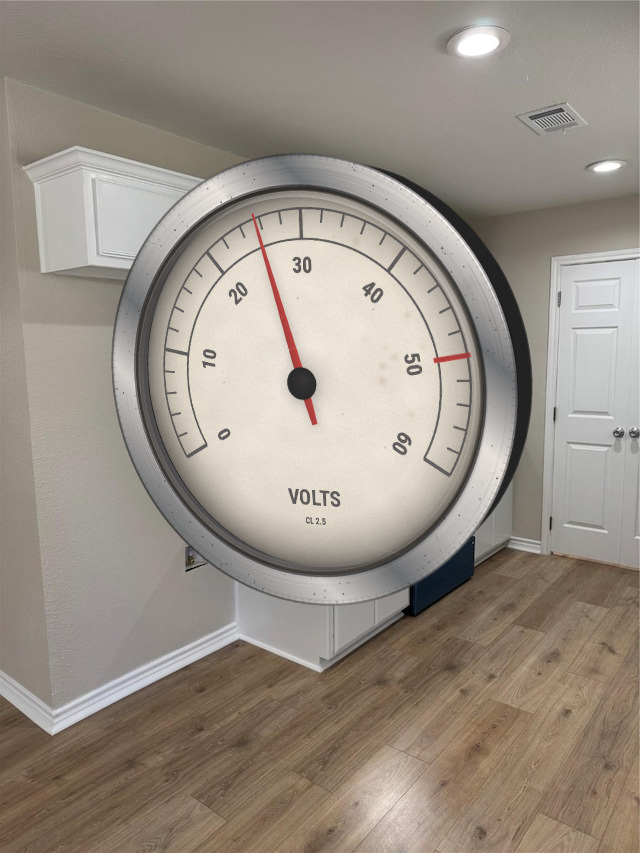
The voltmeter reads 26; V
